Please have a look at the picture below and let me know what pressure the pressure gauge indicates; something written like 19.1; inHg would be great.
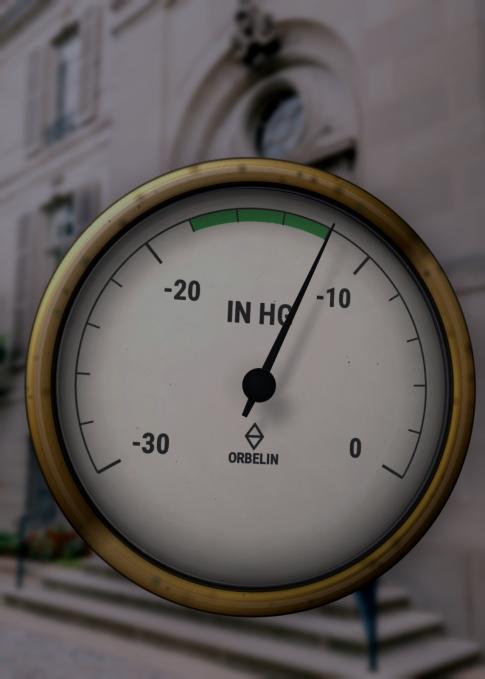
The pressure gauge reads -12; inHg
